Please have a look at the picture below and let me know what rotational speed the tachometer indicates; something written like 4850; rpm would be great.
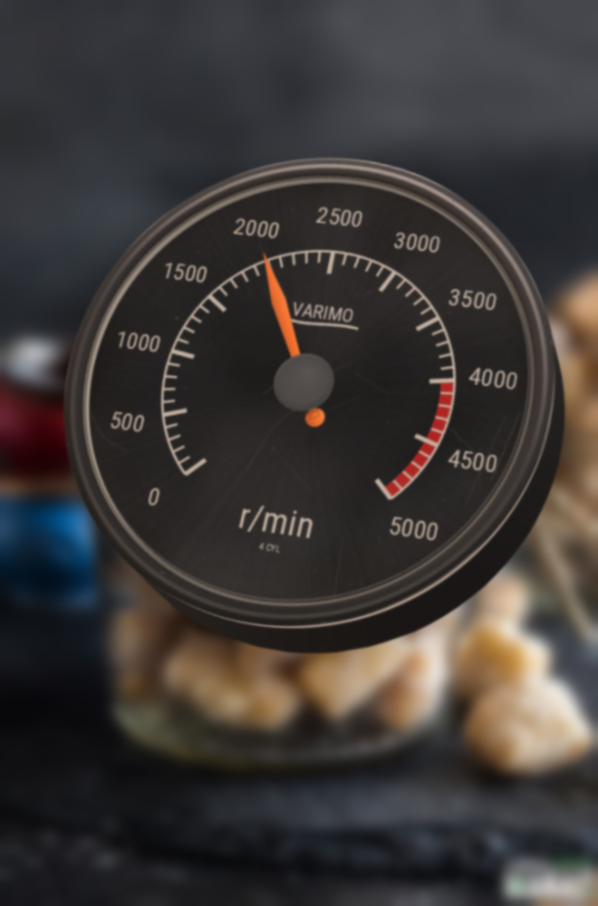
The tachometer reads 2000; rpm
